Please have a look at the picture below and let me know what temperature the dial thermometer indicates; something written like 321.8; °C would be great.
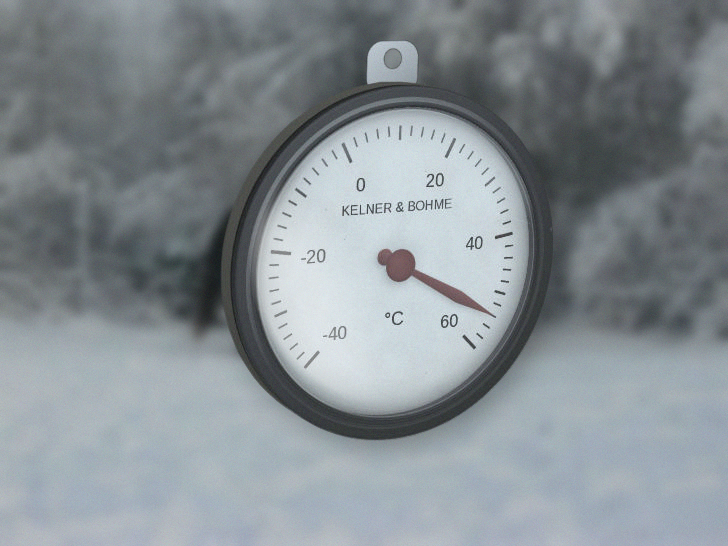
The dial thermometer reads 54; °C
